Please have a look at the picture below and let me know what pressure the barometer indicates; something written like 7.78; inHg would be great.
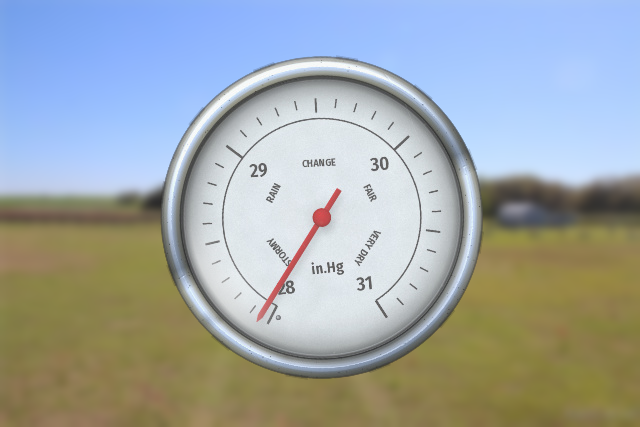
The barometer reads 28.05; inHg
